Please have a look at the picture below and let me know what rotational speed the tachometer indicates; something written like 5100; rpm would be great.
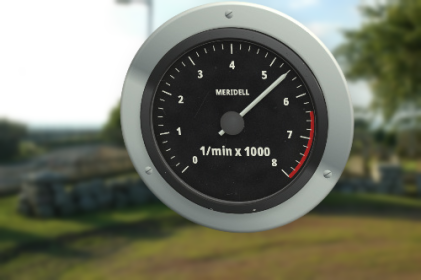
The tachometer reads 5400; rpm
